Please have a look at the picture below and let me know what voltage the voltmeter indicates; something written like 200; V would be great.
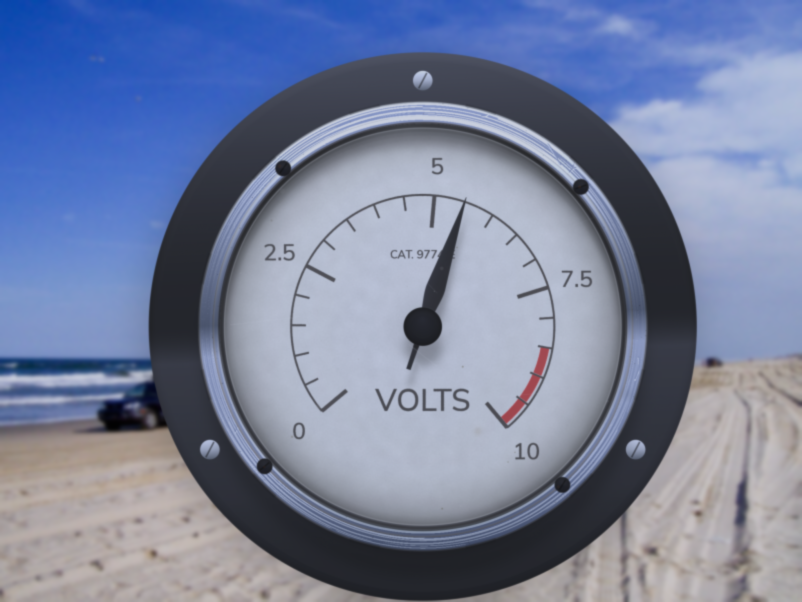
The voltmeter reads 5.5; V
